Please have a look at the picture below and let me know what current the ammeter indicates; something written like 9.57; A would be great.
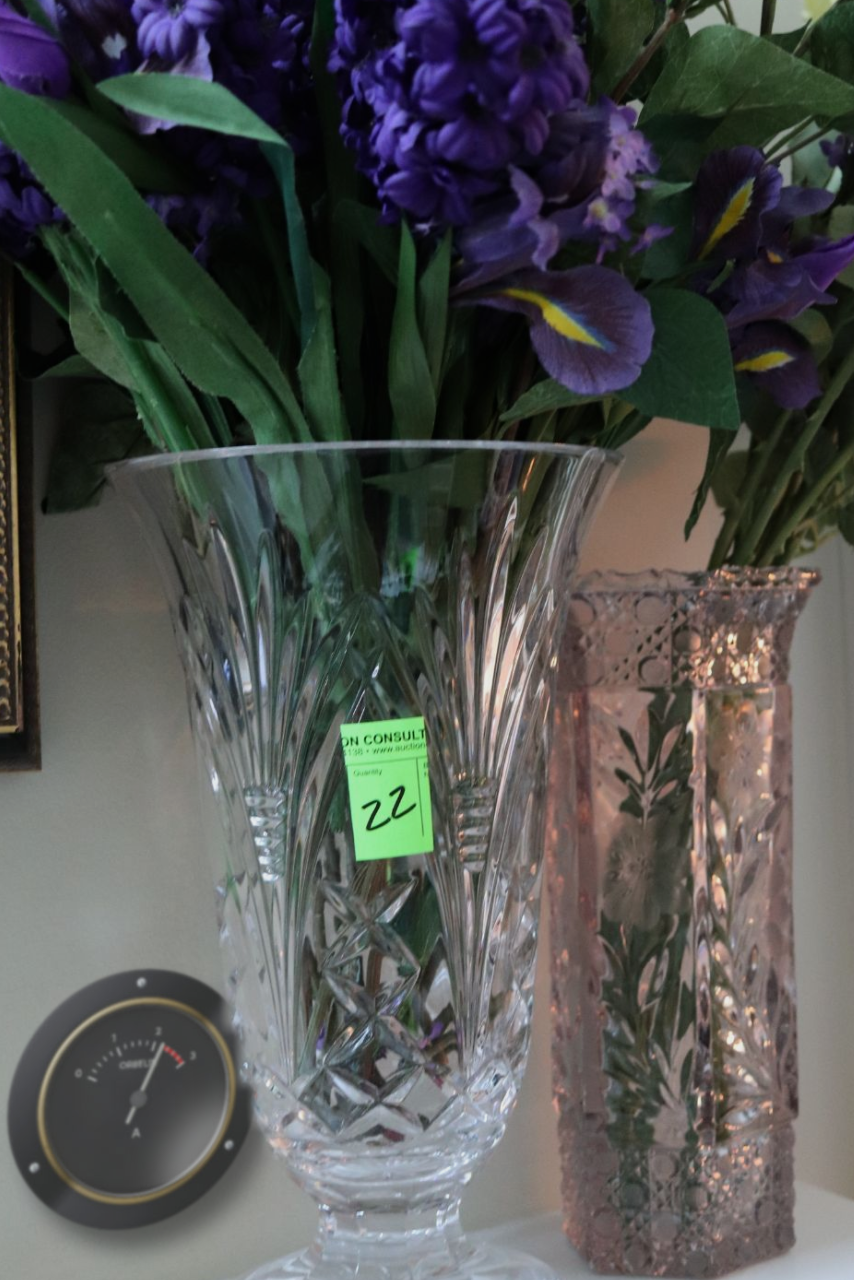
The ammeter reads 2.2; A
